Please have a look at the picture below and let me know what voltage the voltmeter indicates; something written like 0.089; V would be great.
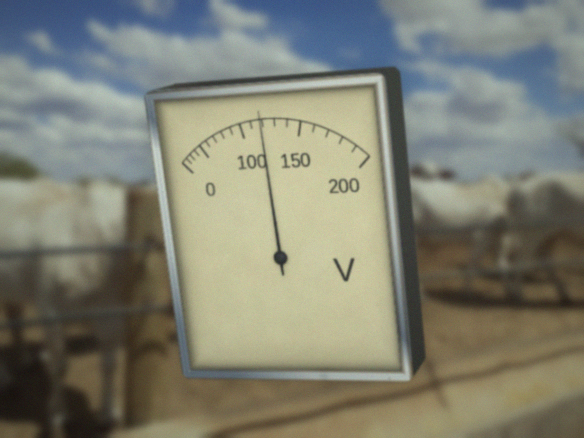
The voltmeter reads 120; V
